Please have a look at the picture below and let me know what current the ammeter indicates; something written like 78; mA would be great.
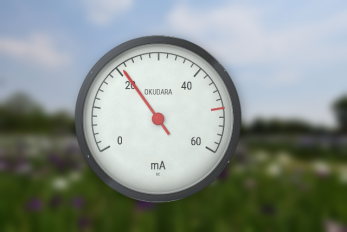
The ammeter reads 21; mA
